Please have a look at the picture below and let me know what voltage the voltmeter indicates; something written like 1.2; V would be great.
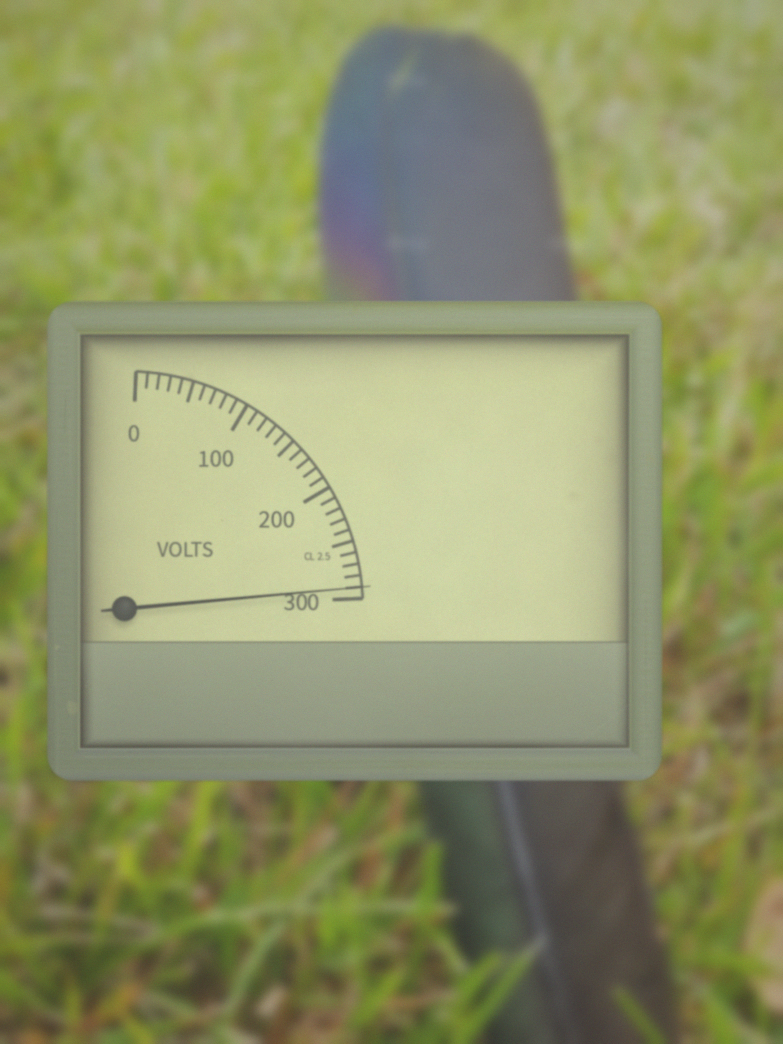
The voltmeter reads 290; V
